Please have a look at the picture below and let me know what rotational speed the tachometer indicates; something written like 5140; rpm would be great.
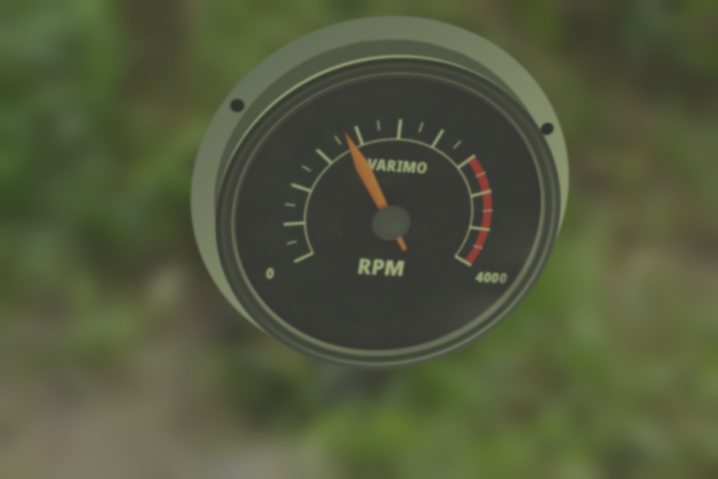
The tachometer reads 1500; rpm
